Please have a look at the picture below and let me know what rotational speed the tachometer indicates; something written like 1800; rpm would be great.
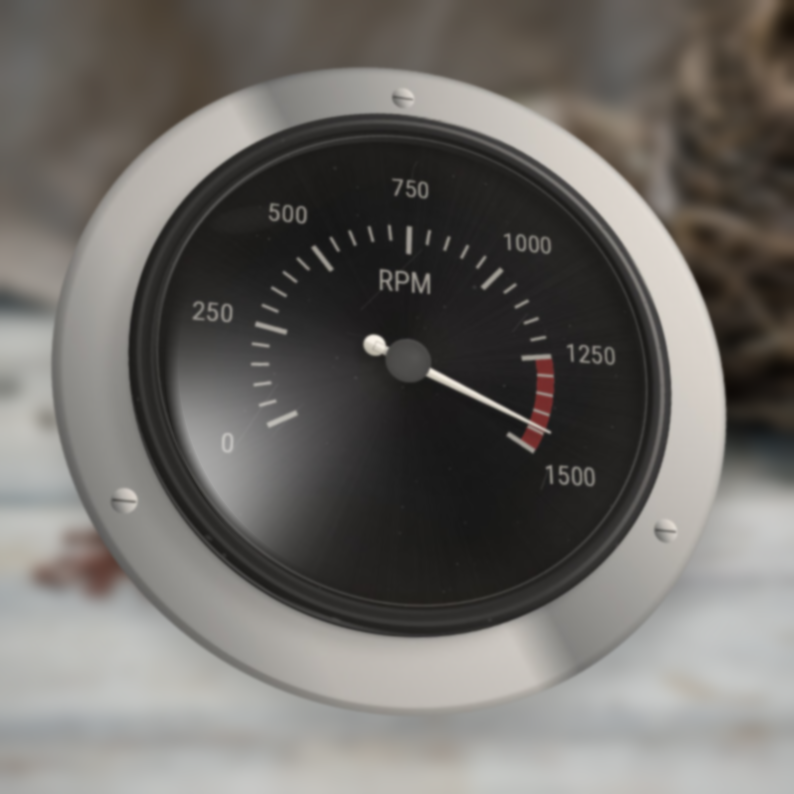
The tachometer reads 1450; rpm
